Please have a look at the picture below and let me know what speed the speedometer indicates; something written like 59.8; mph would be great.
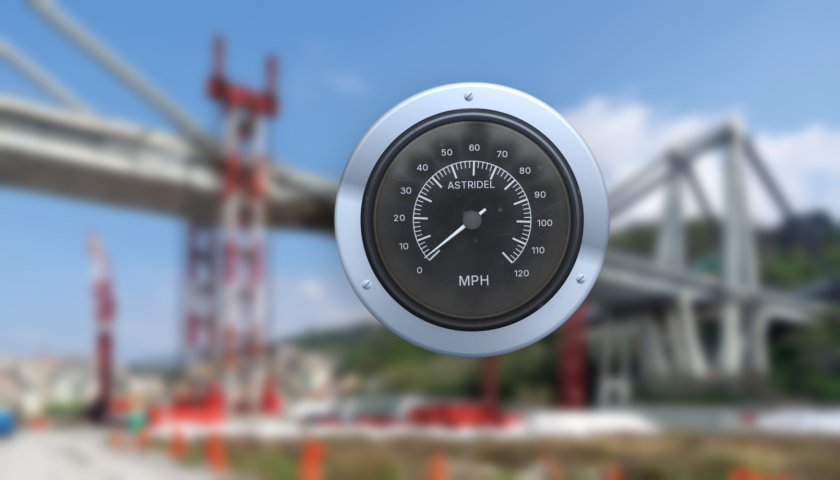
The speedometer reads 2; mph
